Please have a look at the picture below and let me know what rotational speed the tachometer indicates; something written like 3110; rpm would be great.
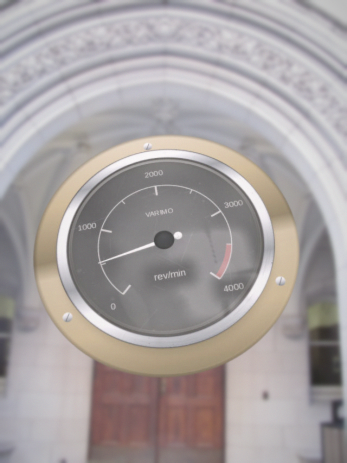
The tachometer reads 500; rpm
